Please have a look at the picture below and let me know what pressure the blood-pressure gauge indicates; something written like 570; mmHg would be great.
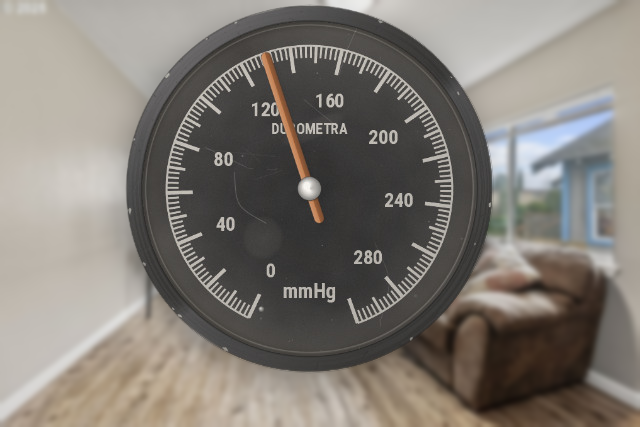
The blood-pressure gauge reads 130; mmHg
